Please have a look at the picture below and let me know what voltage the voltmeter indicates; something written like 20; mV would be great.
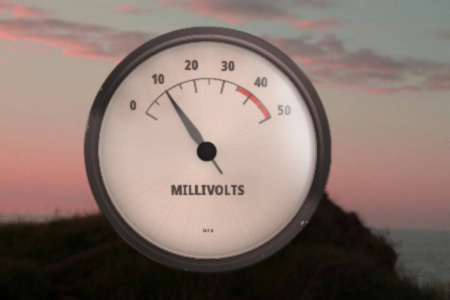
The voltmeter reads 10; mV
